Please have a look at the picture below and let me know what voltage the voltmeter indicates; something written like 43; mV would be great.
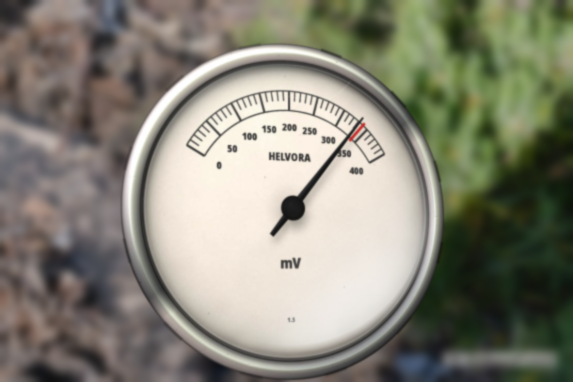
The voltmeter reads 330; mV
